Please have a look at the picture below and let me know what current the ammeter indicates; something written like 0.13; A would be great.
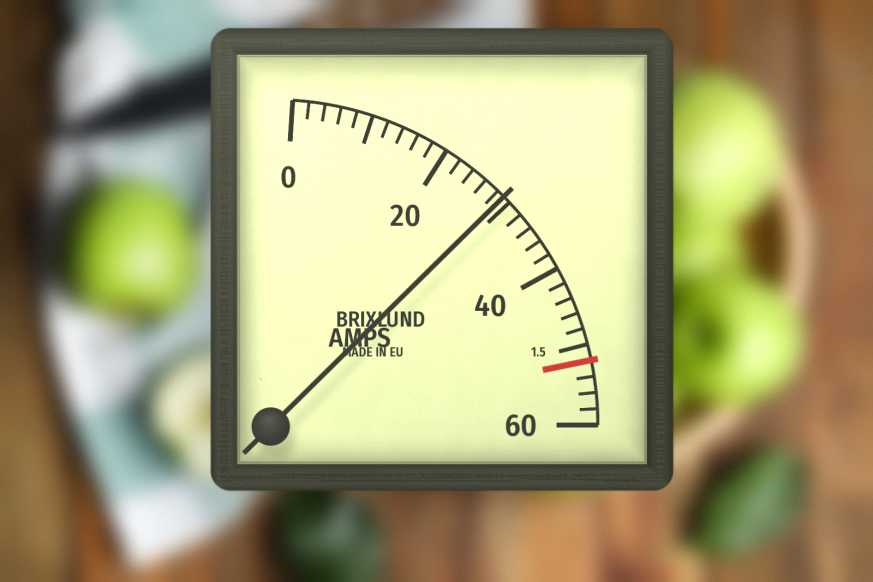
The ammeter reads 29; A
